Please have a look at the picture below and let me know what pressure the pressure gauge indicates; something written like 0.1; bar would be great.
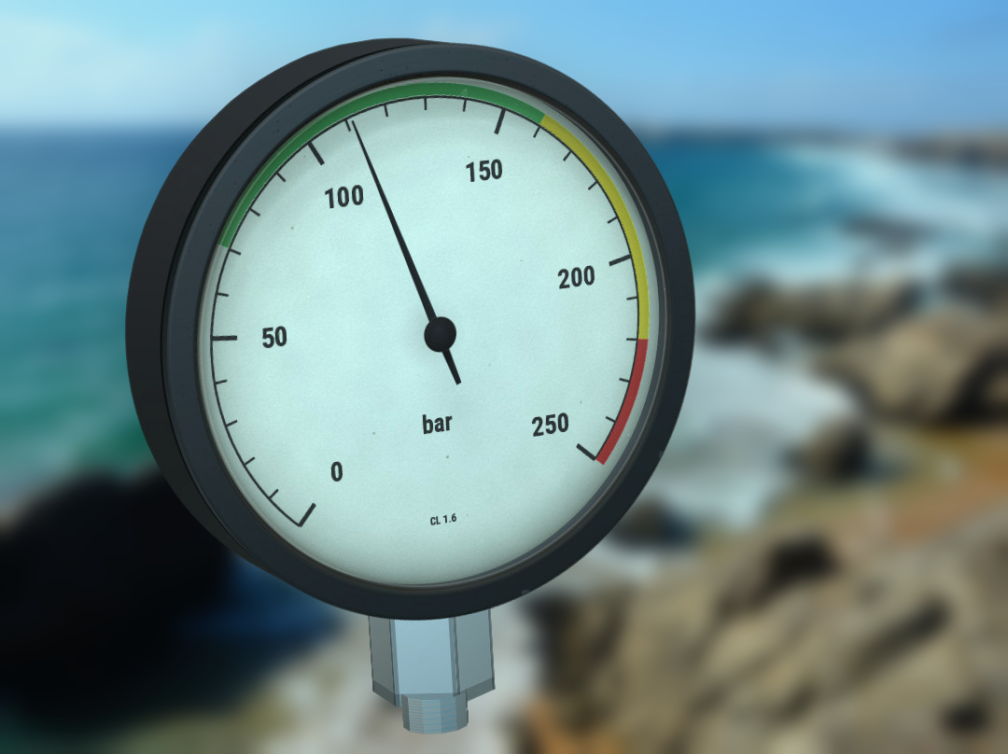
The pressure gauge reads 110; bar
